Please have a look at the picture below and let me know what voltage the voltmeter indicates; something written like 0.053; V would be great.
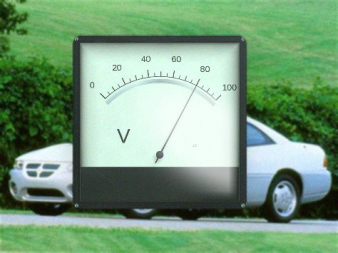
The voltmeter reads 80; V
